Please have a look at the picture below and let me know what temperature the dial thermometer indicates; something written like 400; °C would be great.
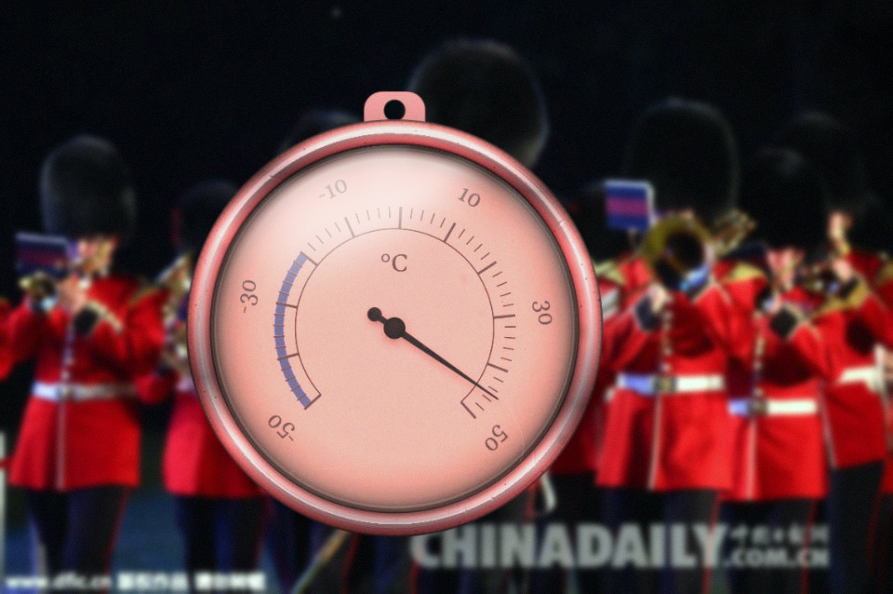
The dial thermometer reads 45; °C
